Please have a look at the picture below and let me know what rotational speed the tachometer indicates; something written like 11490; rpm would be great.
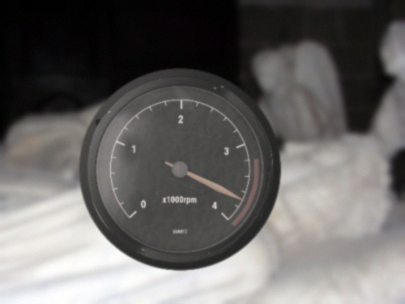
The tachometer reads 3700; rpm
